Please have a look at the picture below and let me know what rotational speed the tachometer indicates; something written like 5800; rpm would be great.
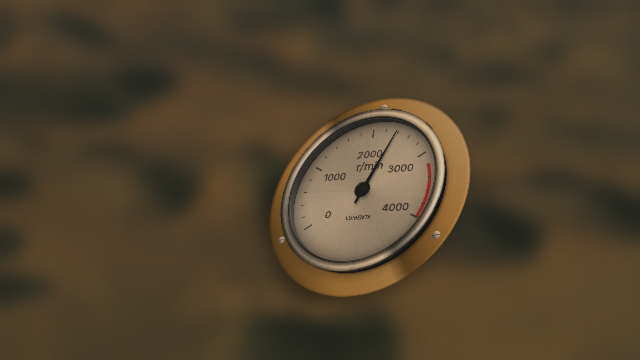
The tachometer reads 2400; rpm
